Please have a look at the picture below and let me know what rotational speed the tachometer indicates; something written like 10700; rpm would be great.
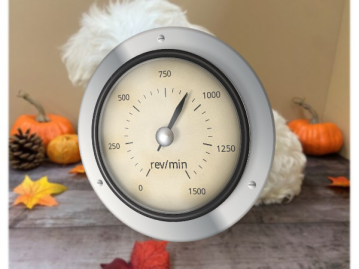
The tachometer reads 900; rpm
